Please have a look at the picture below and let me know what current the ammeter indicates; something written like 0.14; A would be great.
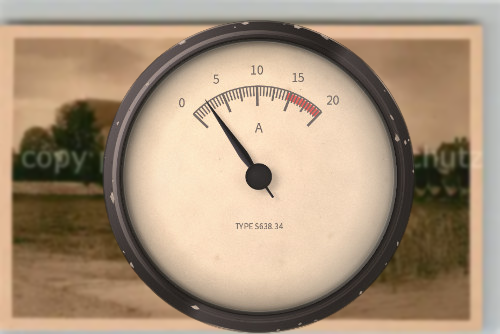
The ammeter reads 2.5; A
